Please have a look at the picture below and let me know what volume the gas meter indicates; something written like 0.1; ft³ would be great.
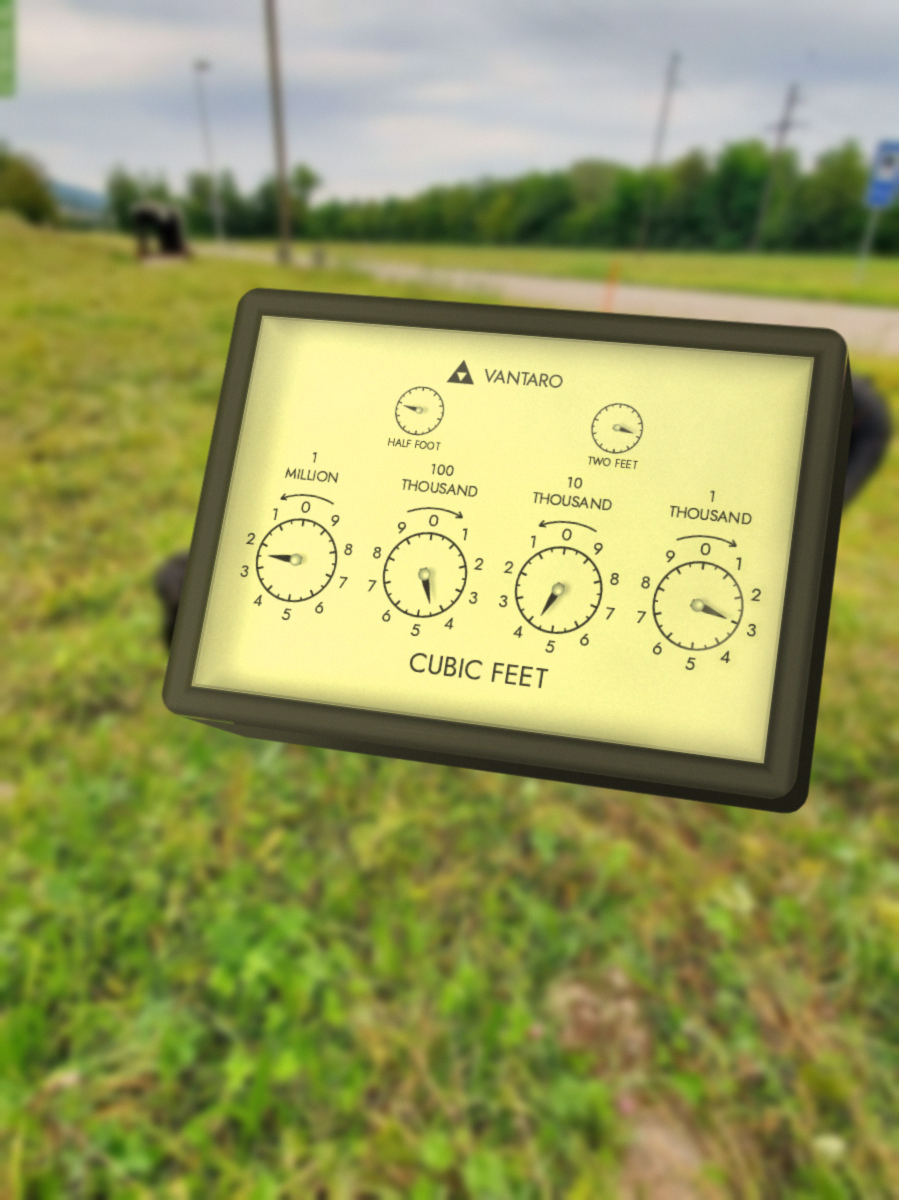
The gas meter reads 244300; ft³
